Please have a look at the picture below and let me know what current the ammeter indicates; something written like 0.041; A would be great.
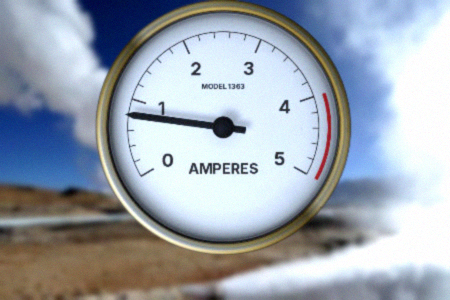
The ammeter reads 0.8; A
